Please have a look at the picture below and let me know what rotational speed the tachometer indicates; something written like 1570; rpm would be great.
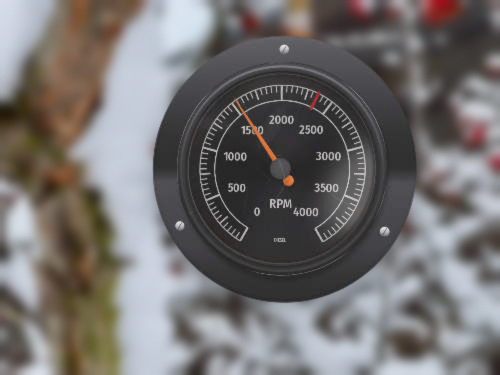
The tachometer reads 1550; rpm
